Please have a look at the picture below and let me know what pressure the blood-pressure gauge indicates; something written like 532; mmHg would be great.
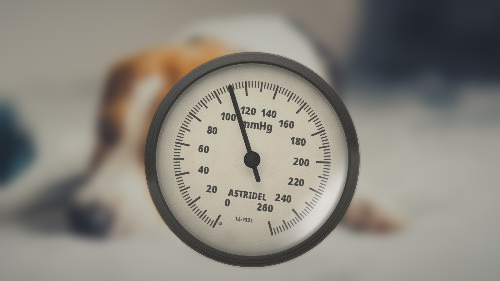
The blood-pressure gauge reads 110; mmHg
